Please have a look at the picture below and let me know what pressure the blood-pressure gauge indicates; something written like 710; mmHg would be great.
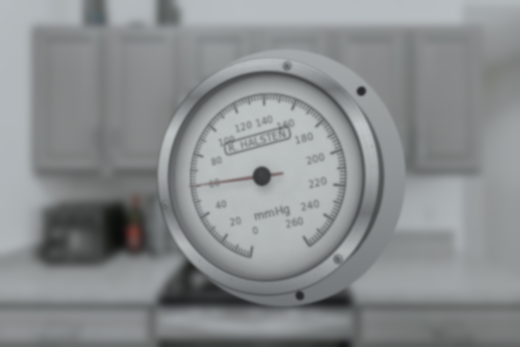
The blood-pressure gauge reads 60; mmHg
